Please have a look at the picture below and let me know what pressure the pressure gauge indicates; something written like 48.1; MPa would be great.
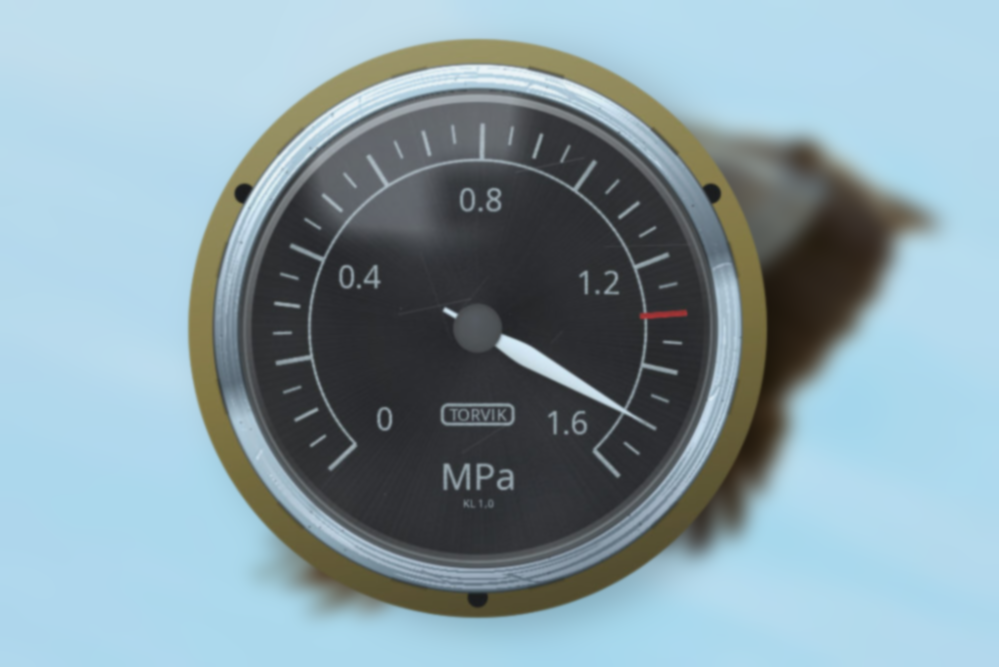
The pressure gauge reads 1.5; MPa
